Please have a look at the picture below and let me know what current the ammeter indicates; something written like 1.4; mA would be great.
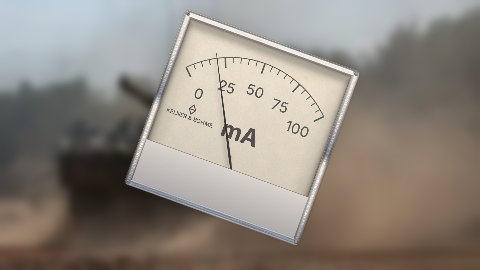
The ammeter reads 20; mA
